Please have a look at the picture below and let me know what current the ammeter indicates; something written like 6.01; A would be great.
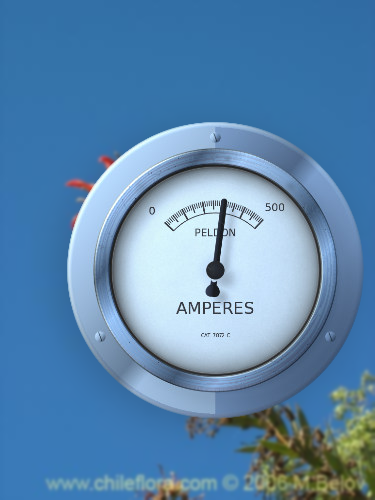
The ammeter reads 300; A
